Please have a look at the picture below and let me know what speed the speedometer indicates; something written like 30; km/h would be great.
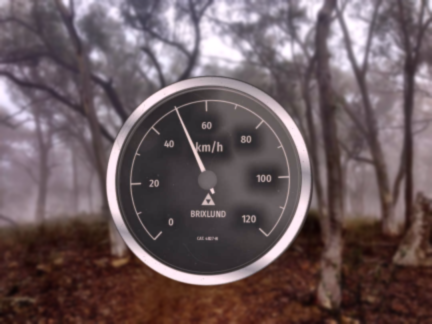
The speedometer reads 50; km/h
